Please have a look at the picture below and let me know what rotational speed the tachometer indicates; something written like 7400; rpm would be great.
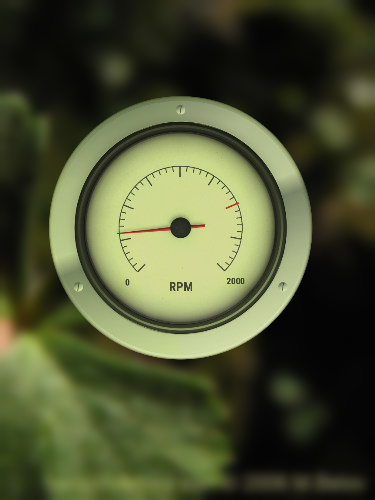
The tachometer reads 300; rpm
